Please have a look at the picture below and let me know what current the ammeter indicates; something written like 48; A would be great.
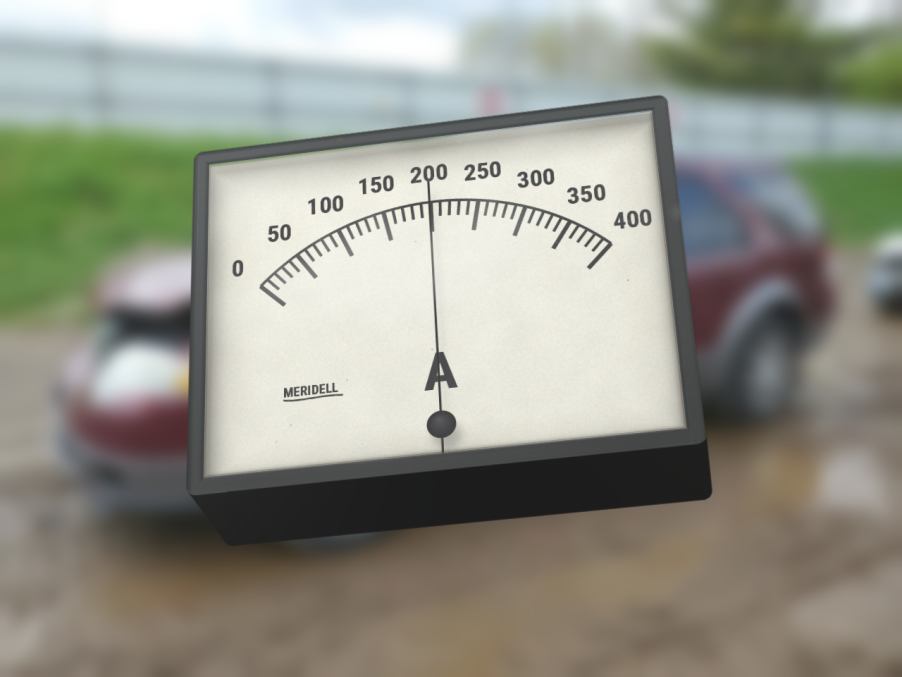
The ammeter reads 200; A
